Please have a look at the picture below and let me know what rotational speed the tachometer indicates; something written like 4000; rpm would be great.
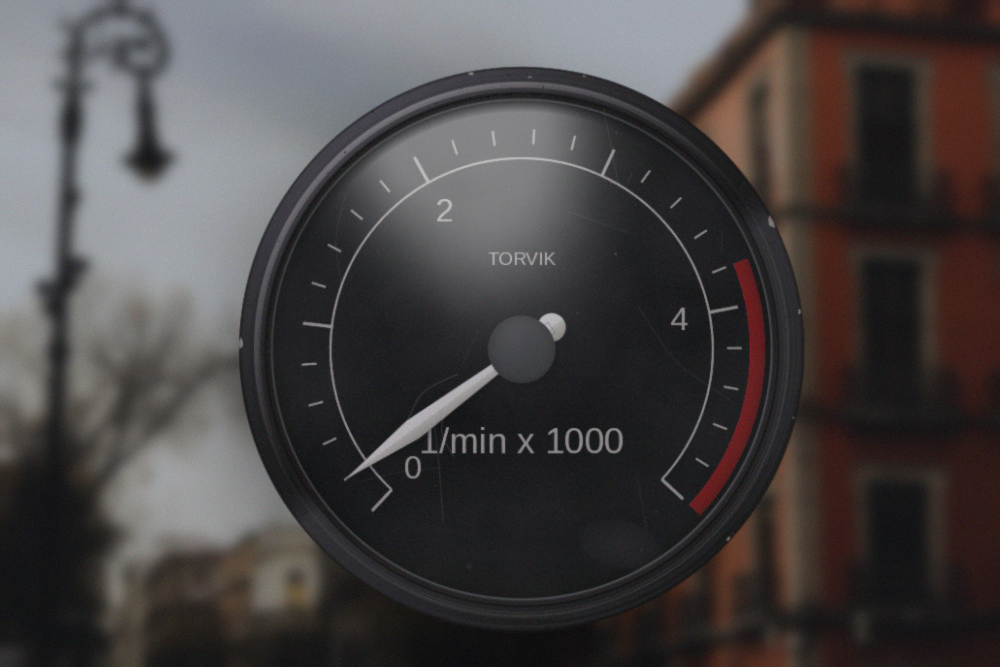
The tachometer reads 200; rpm
